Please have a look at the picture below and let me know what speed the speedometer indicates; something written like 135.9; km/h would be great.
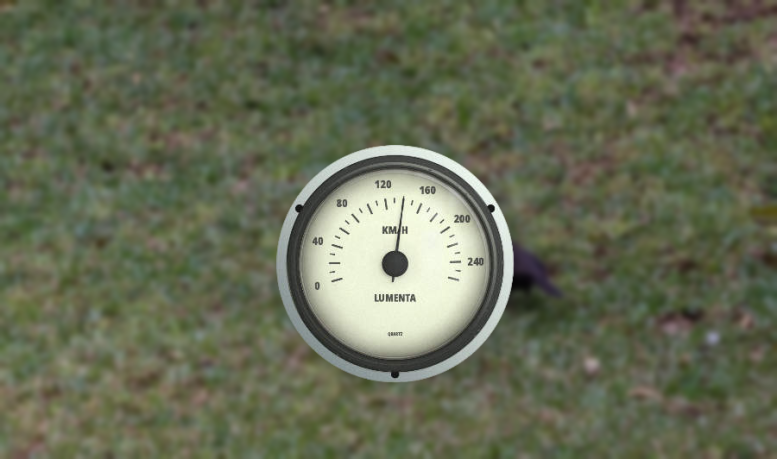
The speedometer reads 140; km/h
